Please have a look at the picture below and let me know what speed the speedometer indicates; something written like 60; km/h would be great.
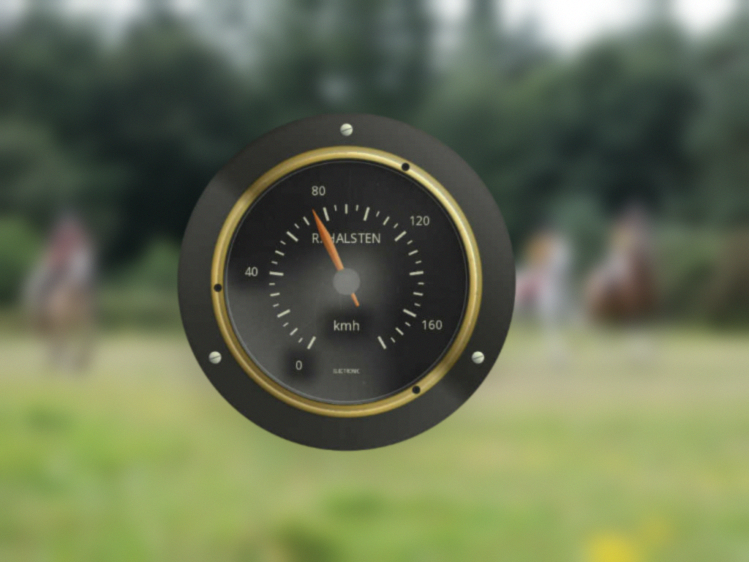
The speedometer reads 75; km/h
